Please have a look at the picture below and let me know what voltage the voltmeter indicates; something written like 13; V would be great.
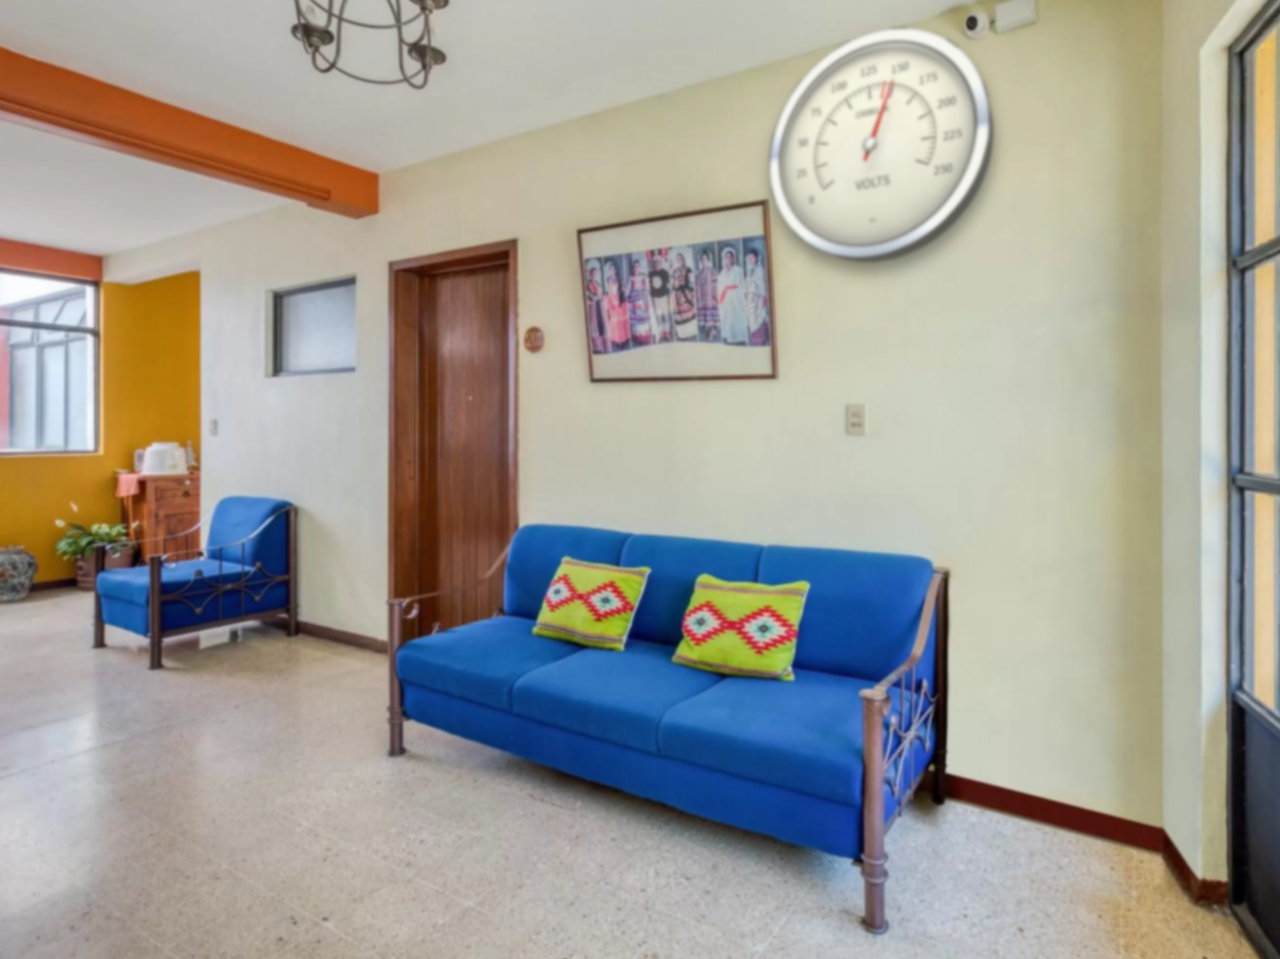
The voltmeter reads 150; V
